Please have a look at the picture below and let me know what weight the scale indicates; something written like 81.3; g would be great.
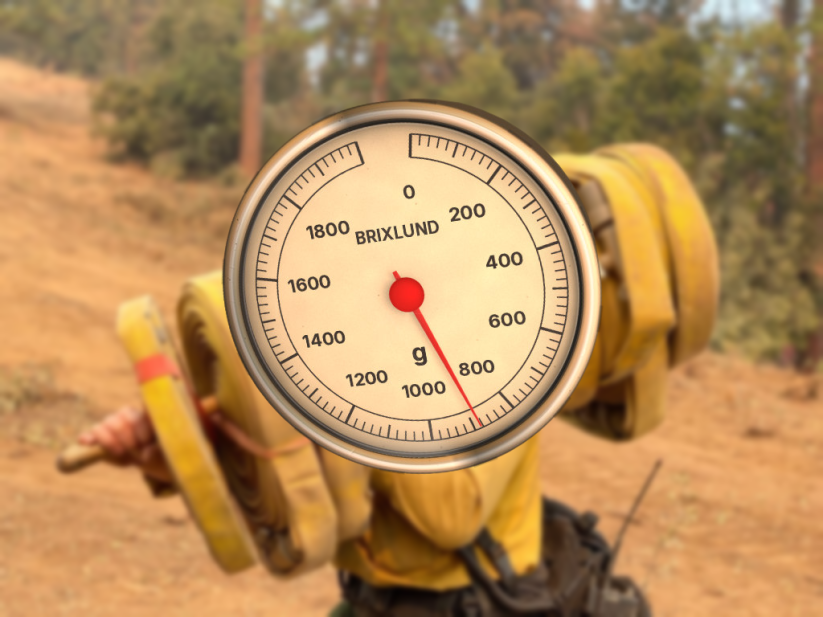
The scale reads 880; g
